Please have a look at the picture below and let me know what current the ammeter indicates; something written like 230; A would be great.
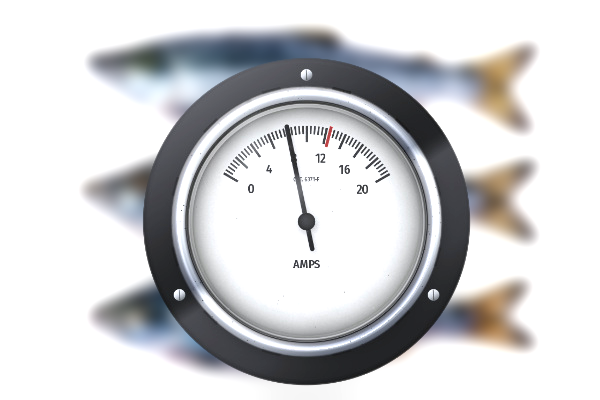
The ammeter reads 8; A
